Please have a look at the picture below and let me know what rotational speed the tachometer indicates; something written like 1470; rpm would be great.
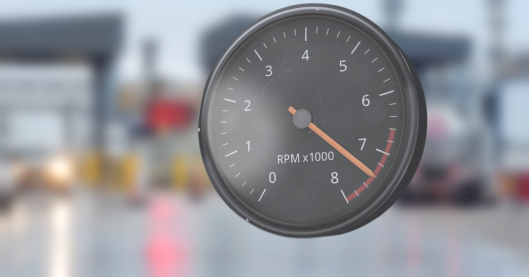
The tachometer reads 7400; rpm
